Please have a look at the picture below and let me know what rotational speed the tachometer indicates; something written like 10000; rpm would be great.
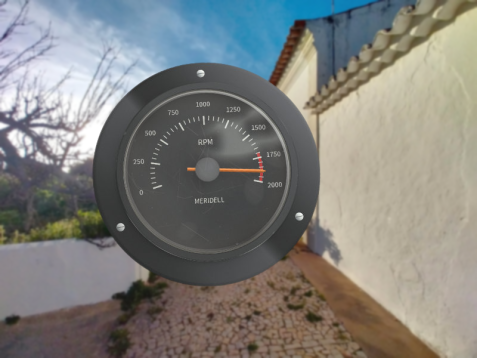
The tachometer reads 1900; rpm
